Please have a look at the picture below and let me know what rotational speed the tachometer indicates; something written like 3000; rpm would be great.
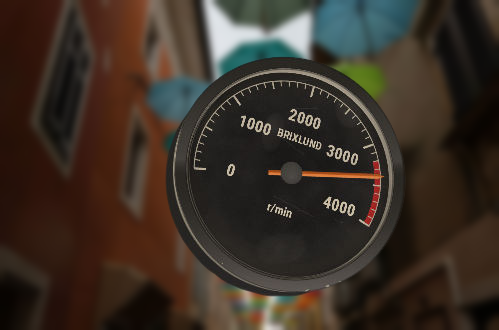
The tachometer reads 3400; rpm
